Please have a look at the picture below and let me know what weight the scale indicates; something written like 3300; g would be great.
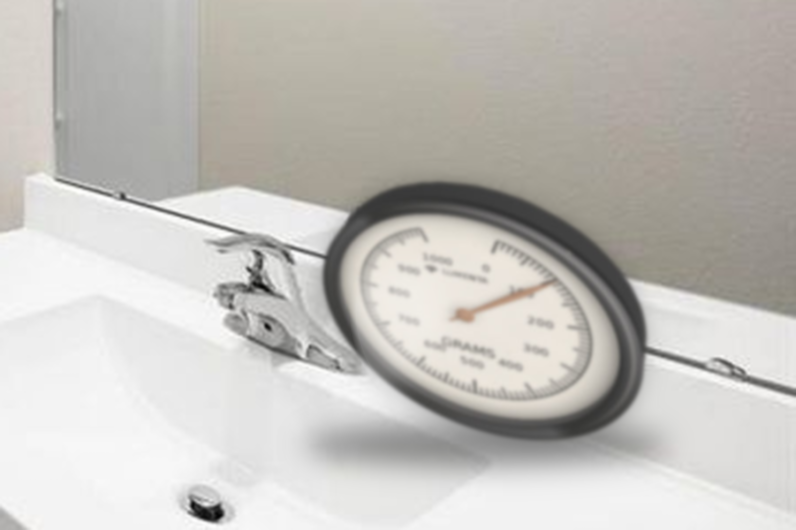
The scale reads 100; g
